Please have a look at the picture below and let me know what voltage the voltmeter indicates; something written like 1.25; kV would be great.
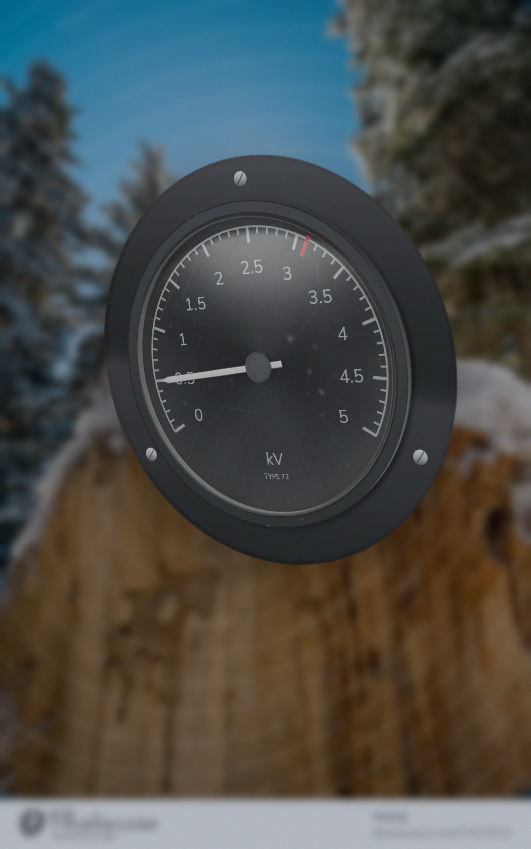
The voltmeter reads 0.5; kV
